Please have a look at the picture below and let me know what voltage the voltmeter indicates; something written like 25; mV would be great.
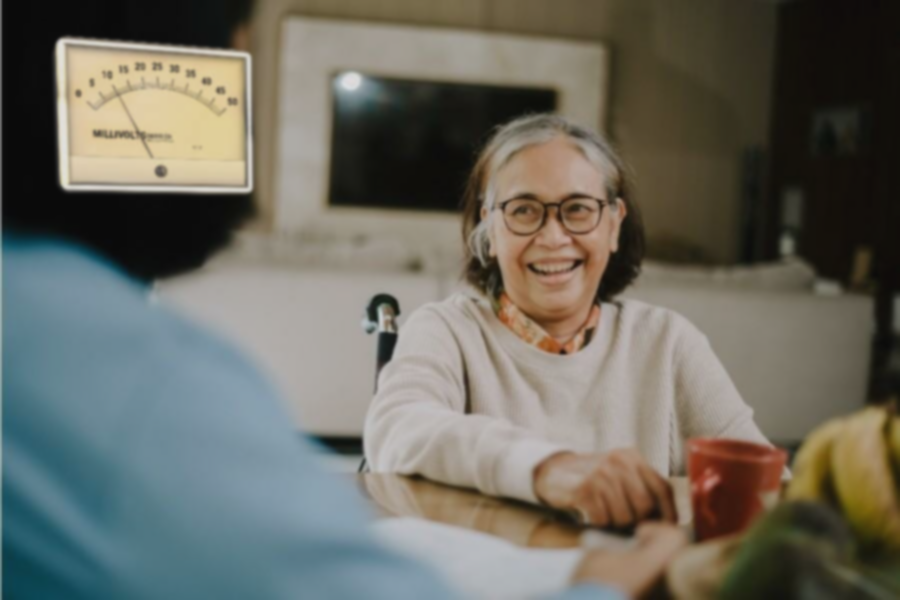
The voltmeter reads 10; mV
